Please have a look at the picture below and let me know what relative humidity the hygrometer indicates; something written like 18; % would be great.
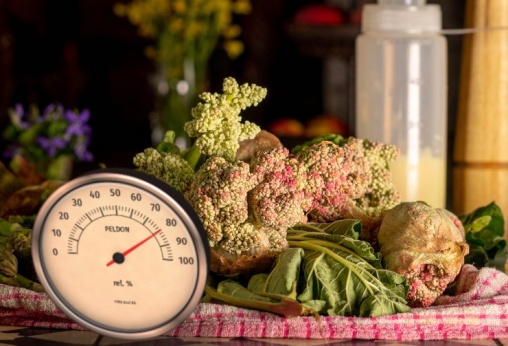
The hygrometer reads 80; %
